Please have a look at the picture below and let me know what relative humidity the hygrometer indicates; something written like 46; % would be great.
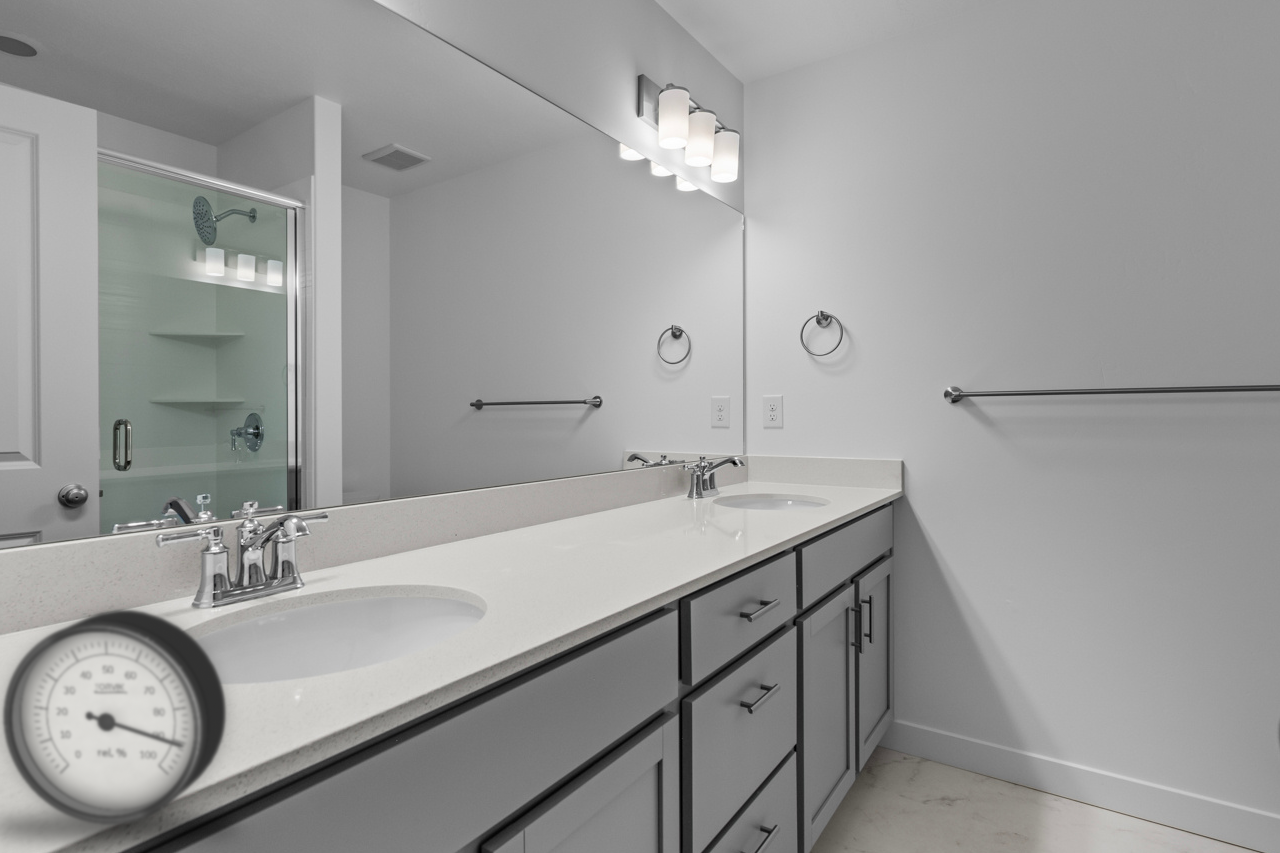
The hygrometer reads 90; %
